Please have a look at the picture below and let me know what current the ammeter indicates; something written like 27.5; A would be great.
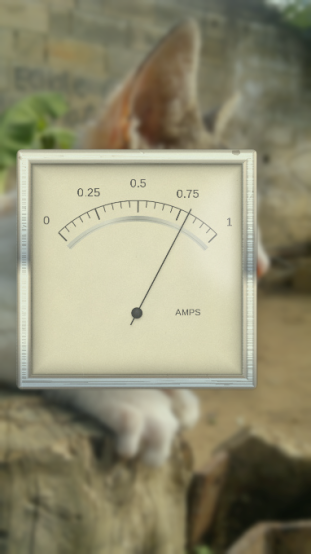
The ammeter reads 0.8; A
